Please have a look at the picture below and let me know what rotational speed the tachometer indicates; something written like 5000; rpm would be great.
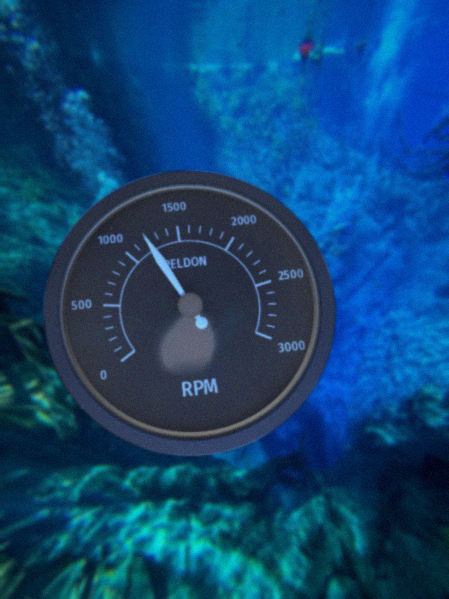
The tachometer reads 1200; rpm
